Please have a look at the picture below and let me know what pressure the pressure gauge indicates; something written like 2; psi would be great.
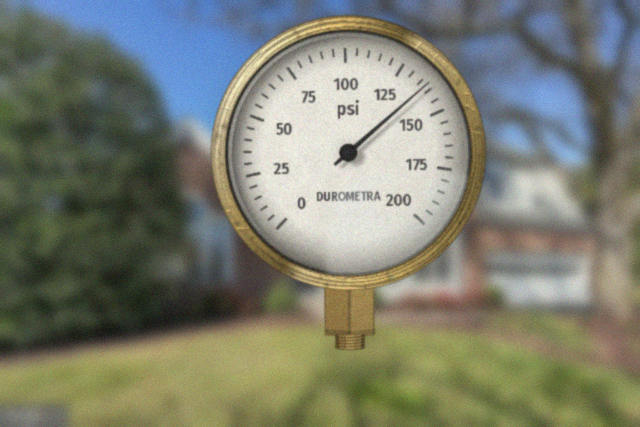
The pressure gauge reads 137.5; psi
